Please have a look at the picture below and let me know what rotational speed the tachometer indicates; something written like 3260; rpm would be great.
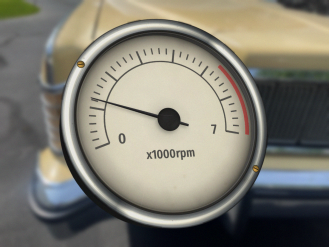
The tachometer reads 1200; rpm
